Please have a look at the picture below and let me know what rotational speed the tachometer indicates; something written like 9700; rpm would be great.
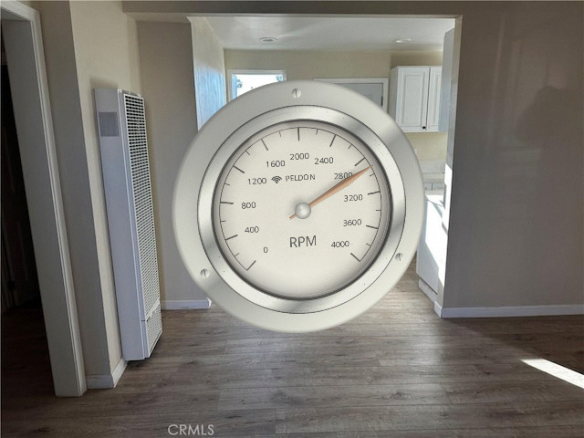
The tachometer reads 2900; rpm
